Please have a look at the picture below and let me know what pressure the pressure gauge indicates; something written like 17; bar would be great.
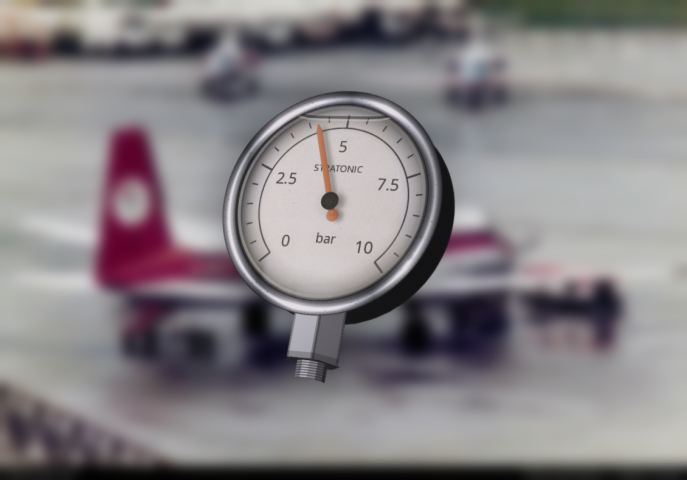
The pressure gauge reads 4.25; bar
